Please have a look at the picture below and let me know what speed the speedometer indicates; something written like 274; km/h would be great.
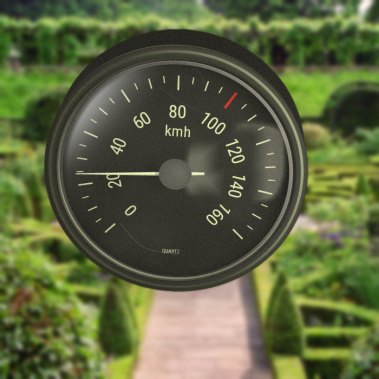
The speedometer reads 25; km/h
